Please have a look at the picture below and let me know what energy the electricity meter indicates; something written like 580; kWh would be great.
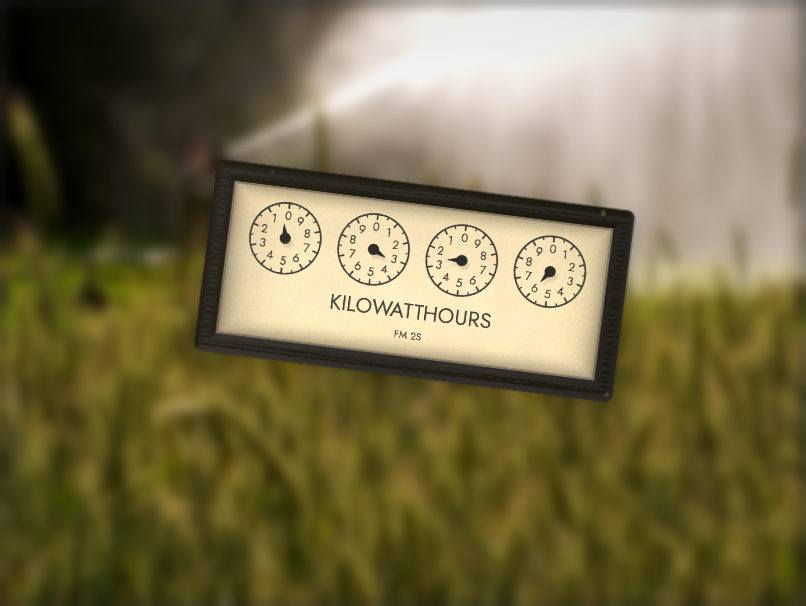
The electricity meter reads 326; kWh
